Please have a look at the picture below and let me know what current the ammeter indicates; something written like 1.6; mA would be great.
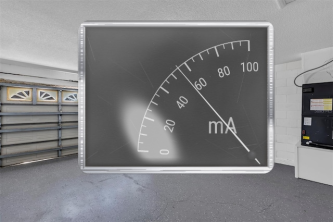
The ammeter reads 55; mA
